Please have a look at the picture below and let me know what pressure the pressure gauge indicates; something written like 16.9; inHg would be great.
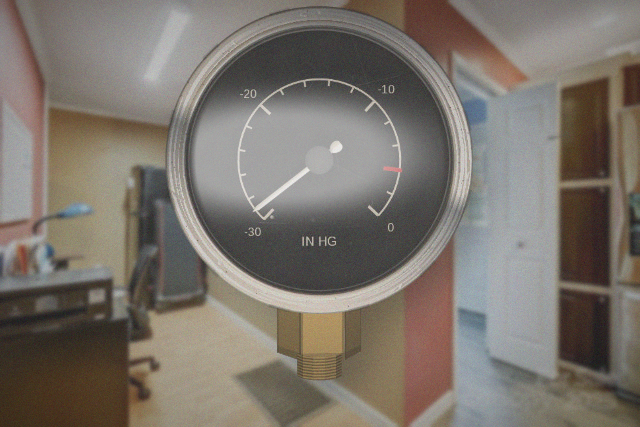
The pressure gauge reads -29; inHg
